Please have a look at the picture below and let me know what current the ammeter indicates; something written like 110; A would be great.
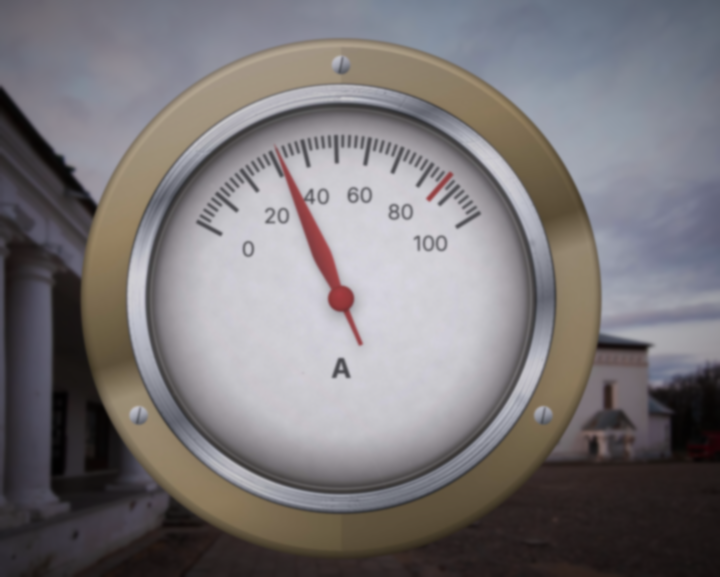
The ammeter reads 32; A
